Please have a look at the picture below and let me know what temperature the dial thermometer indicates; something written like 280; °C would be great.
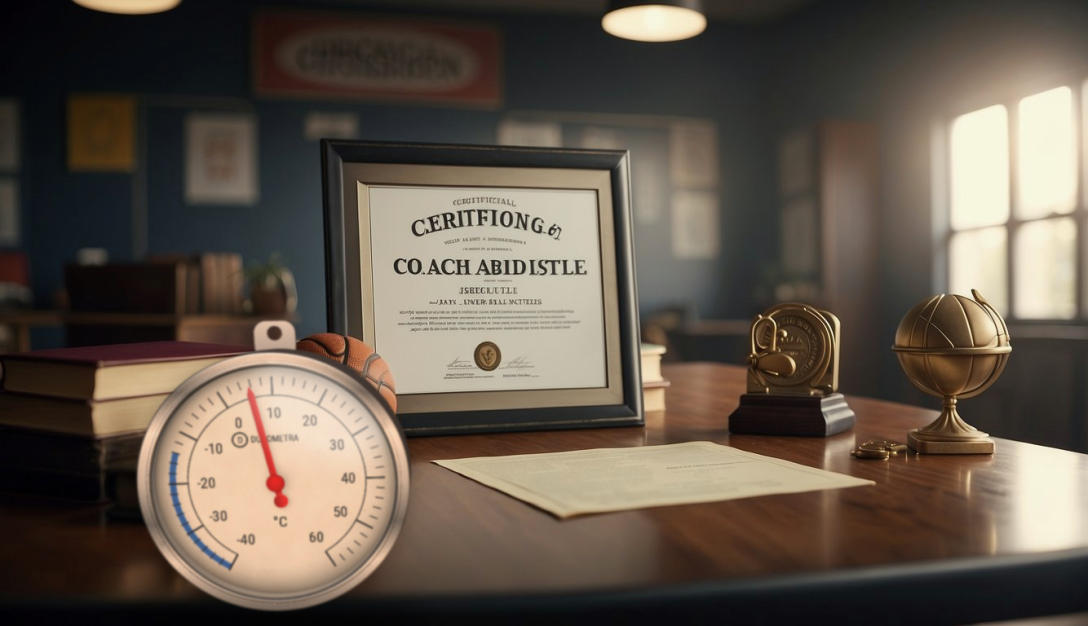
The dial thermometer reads 6; °C
